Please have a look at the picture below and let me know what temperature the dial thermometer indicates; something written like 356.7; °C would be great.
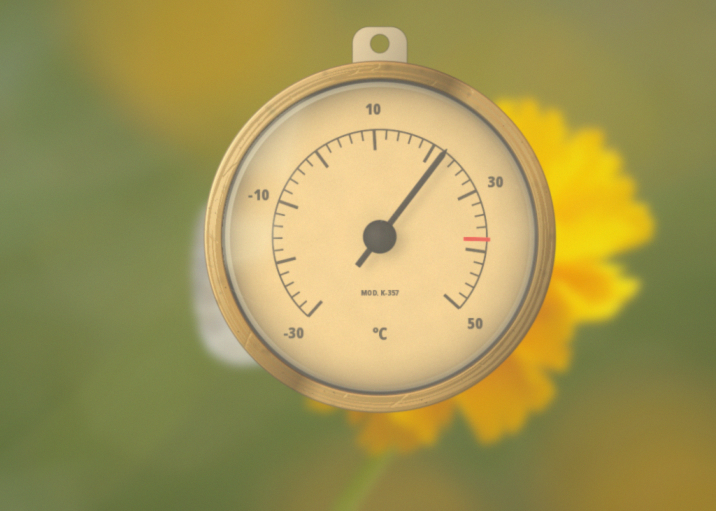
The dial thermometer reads 22; °C
